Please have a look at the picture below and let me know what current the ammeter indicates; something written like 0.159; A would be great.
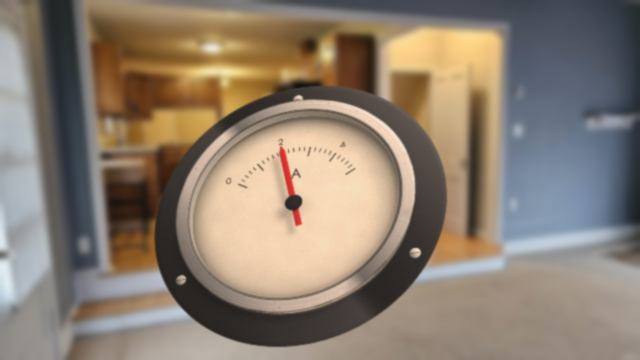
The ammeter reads 2; A
